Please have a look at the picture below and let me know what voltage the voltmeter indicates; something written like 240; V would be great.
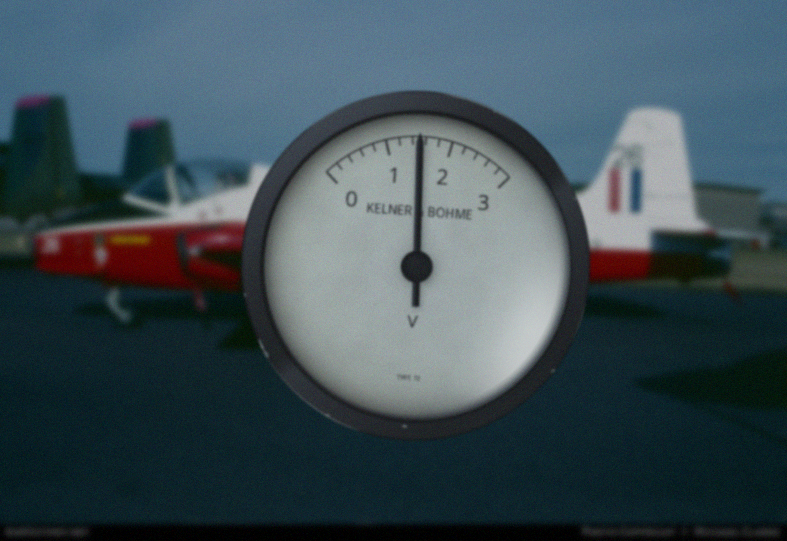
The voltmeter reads 1.5; V
